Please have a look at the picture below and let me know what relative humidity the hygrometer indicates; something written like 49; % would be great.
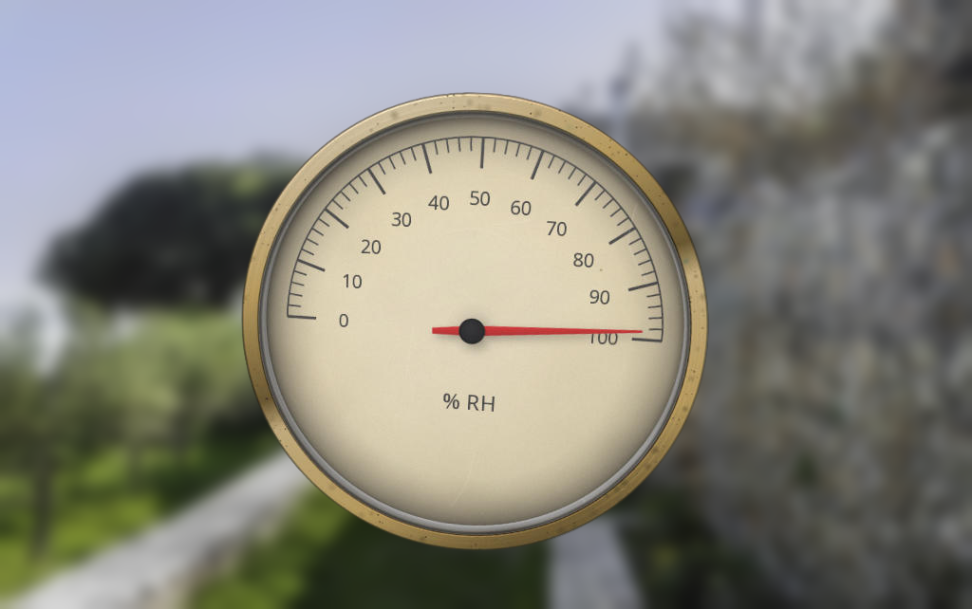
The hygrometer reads 98; %
